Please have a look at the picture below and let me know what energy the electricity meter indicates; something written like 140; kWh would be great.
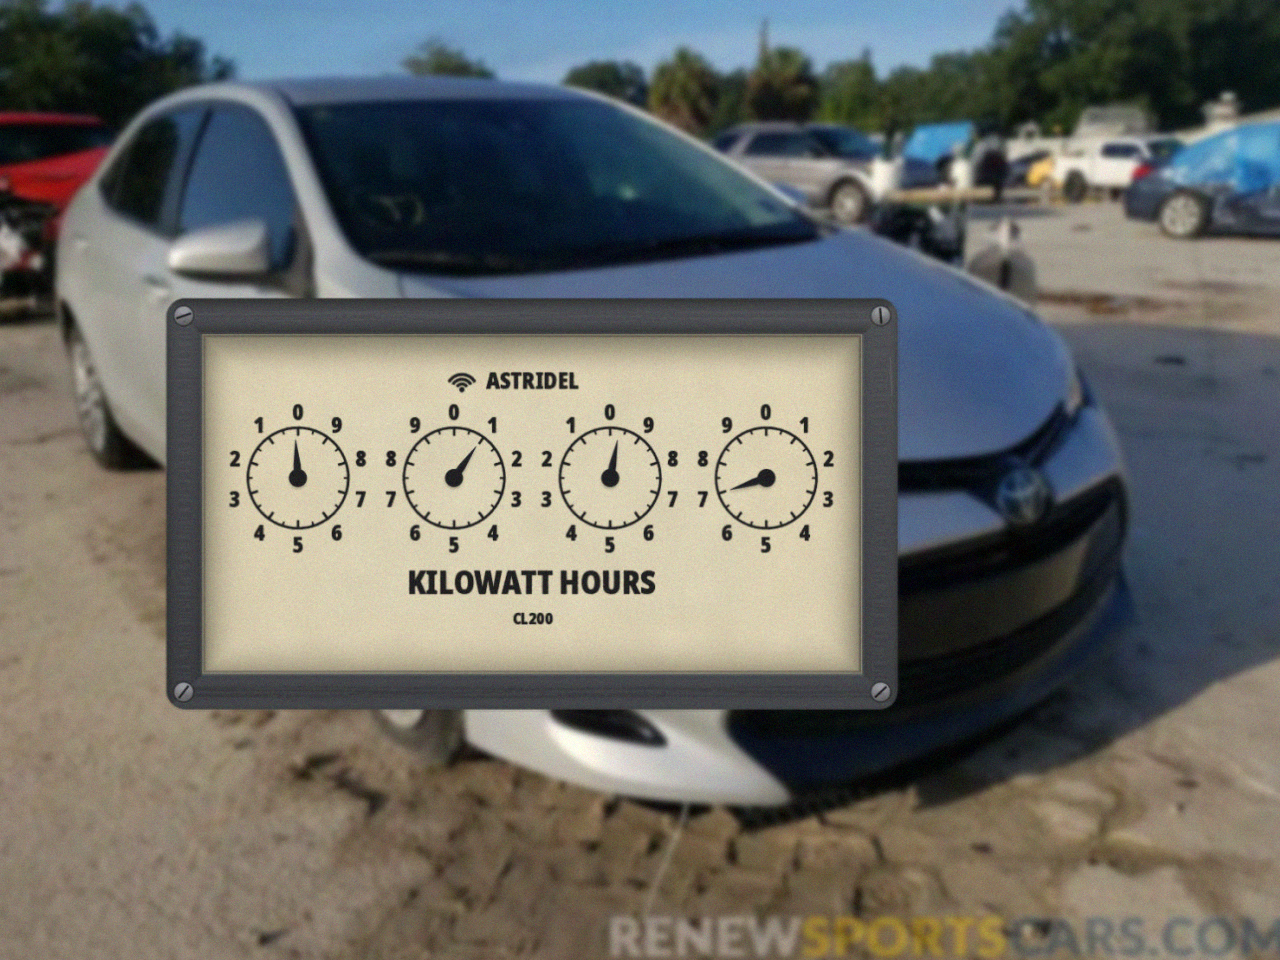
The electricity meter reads 97; kWh
